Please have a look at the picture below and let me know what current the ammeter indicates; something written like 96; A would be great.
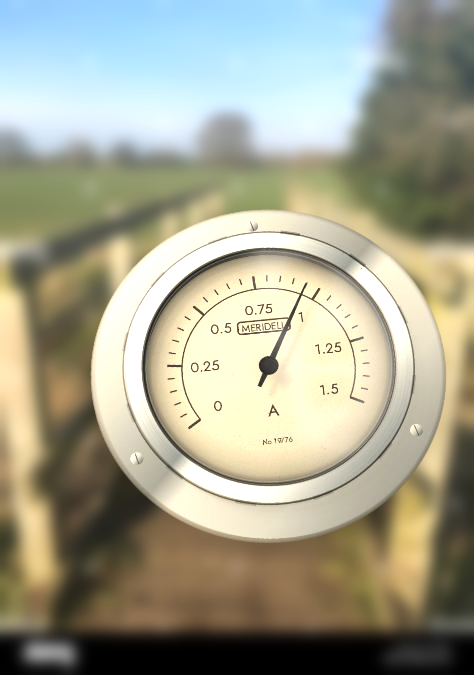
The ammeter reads 0.95; A
